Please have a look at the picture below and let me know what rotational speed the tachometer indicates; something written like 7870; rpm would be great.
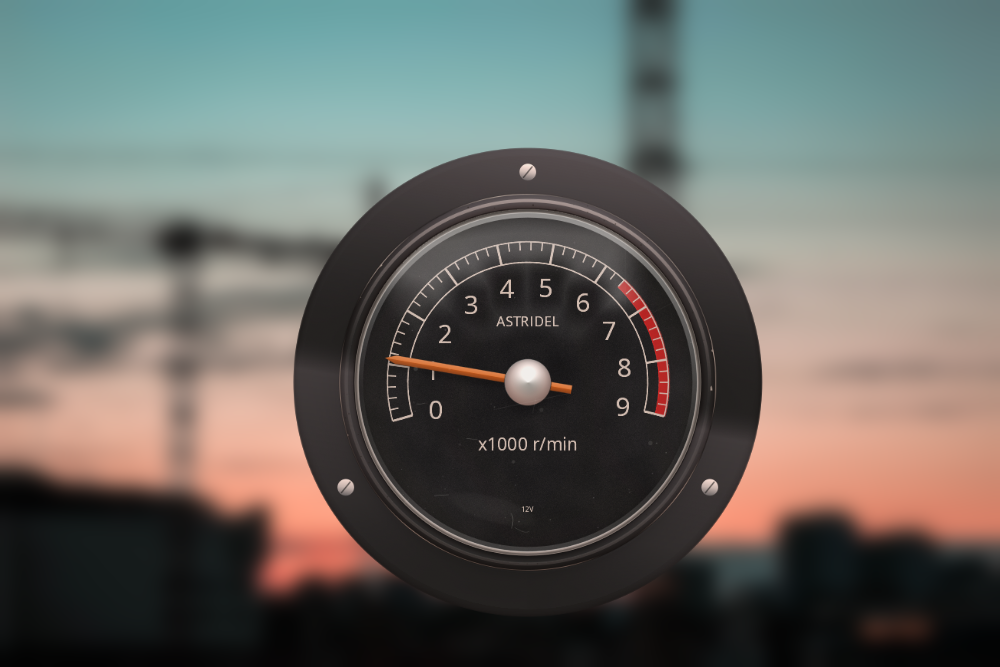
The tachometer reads 1100; rpm
